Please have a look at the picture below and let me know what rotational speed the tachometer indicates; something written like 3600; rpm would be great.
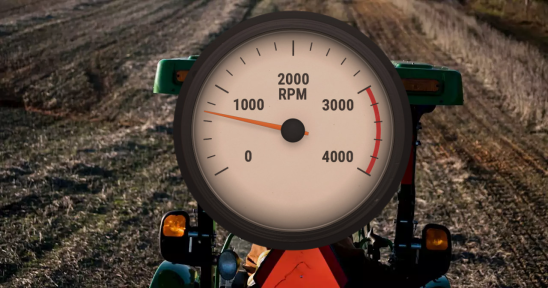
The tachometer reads 700; rpm
